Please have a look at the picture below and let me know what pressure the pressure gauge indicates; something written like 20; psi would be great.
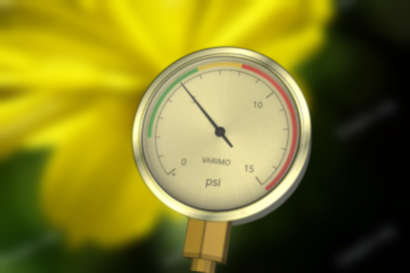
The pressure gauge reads 5; psi
